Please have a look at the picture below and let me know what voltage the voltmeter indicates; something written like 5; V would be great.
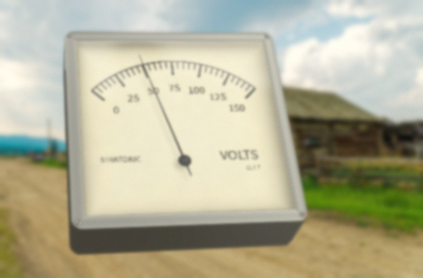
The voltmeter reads 50; V
